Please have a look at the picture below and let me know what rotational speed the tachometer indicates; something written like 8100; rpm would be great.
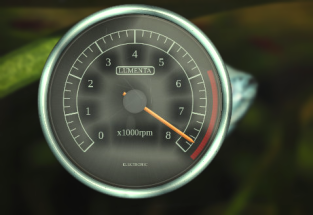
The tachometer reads 7700; rpm
